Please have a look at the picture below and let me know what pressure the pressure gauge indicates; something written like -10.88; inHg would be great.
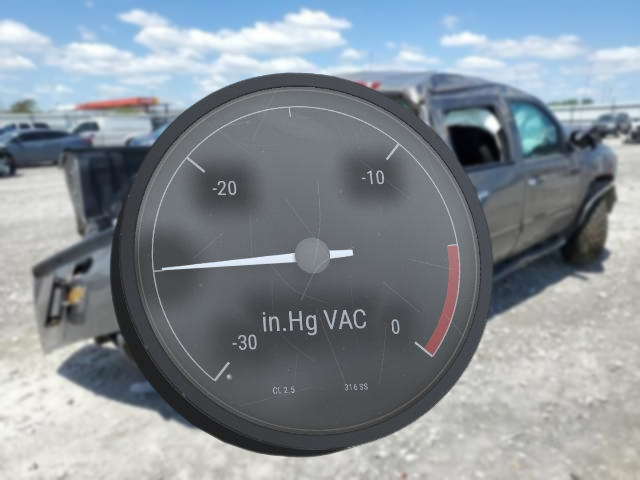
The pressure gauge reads -25; inHg
